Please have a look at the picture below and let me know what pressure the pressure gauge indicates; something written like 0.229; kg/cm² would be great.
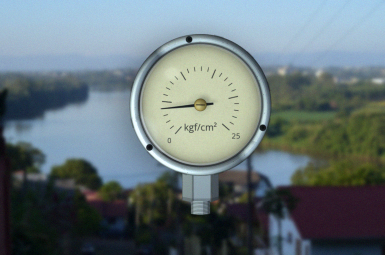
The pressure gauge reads 4; kg/cm²
